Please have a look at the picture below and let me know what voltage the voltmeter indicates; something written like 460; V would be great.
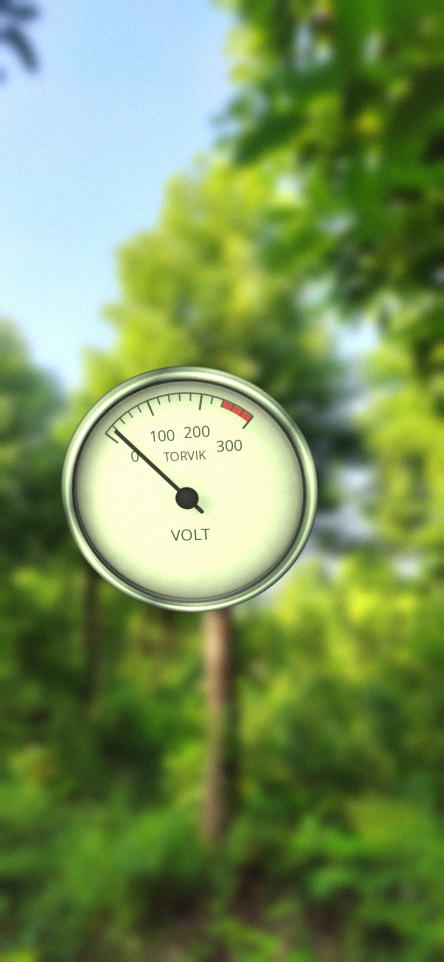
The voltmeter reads 20; V
